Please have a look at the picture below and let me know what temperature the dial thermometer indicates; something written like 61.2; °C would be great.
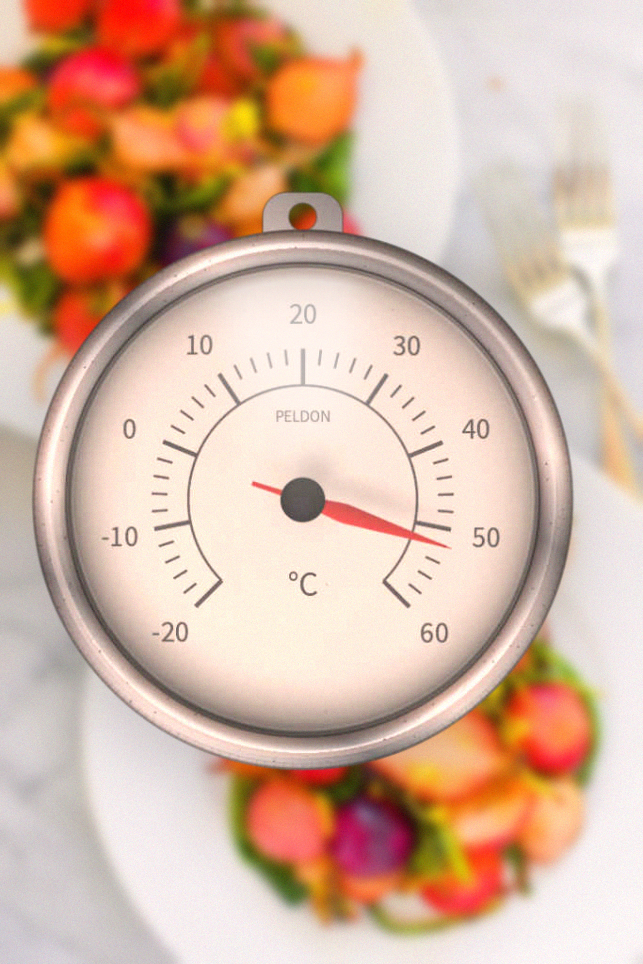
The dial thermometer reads 52; °C
